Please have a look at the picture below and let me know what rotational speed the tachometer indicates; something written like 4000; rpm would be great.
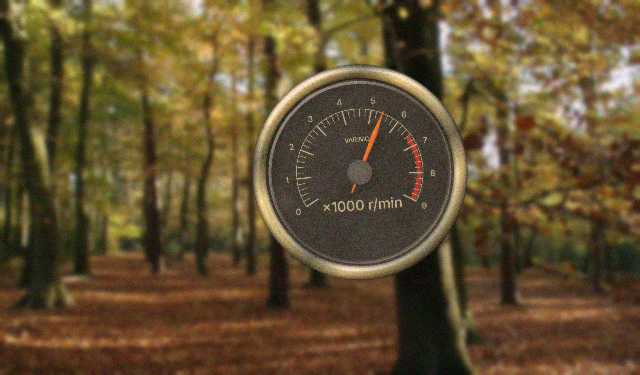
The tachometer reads 5400; rpm
